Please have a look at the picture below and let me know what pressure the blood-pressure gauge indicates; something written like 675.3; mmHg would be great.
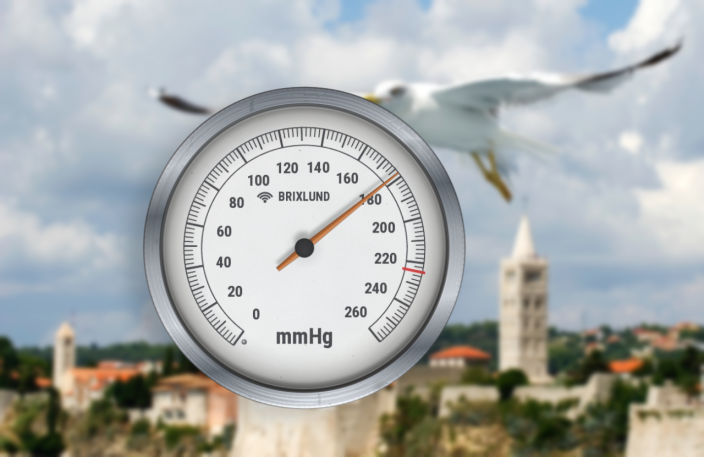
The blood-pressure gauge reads 178; mmHg
